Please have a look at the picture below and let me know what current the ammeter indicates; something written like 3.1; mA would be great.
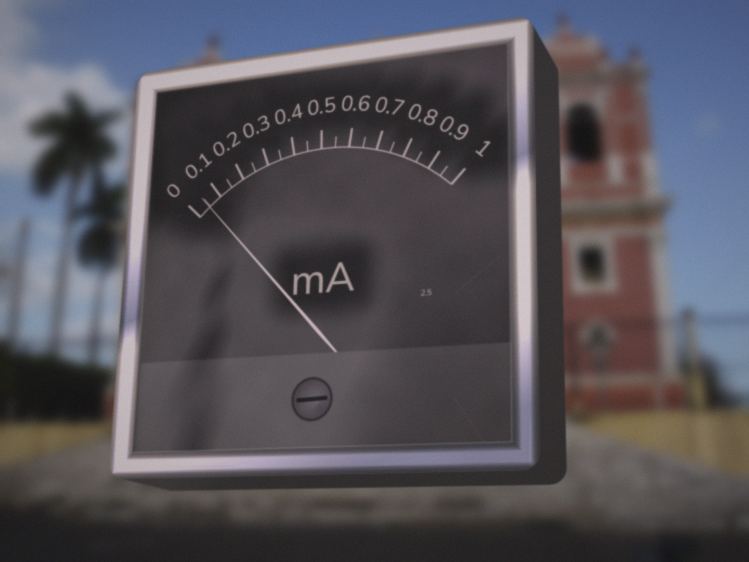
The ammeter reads 0.05; mA
